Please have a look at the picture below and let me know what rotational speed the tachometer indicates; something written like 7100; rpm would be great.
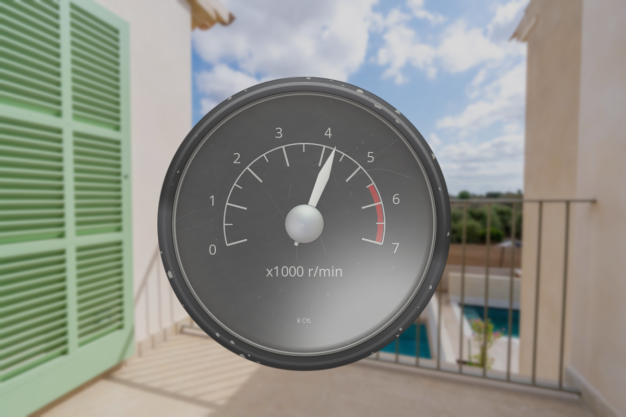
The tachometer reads 4250; rpm
